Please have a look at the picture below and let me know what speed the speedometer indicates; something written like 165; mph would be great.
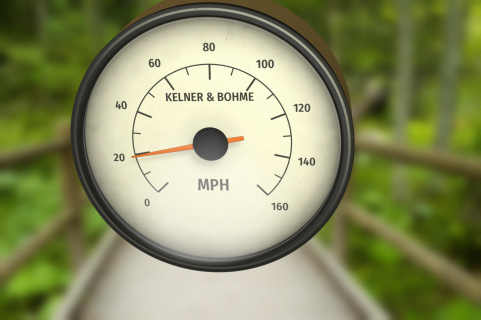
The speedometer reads 20; mph
